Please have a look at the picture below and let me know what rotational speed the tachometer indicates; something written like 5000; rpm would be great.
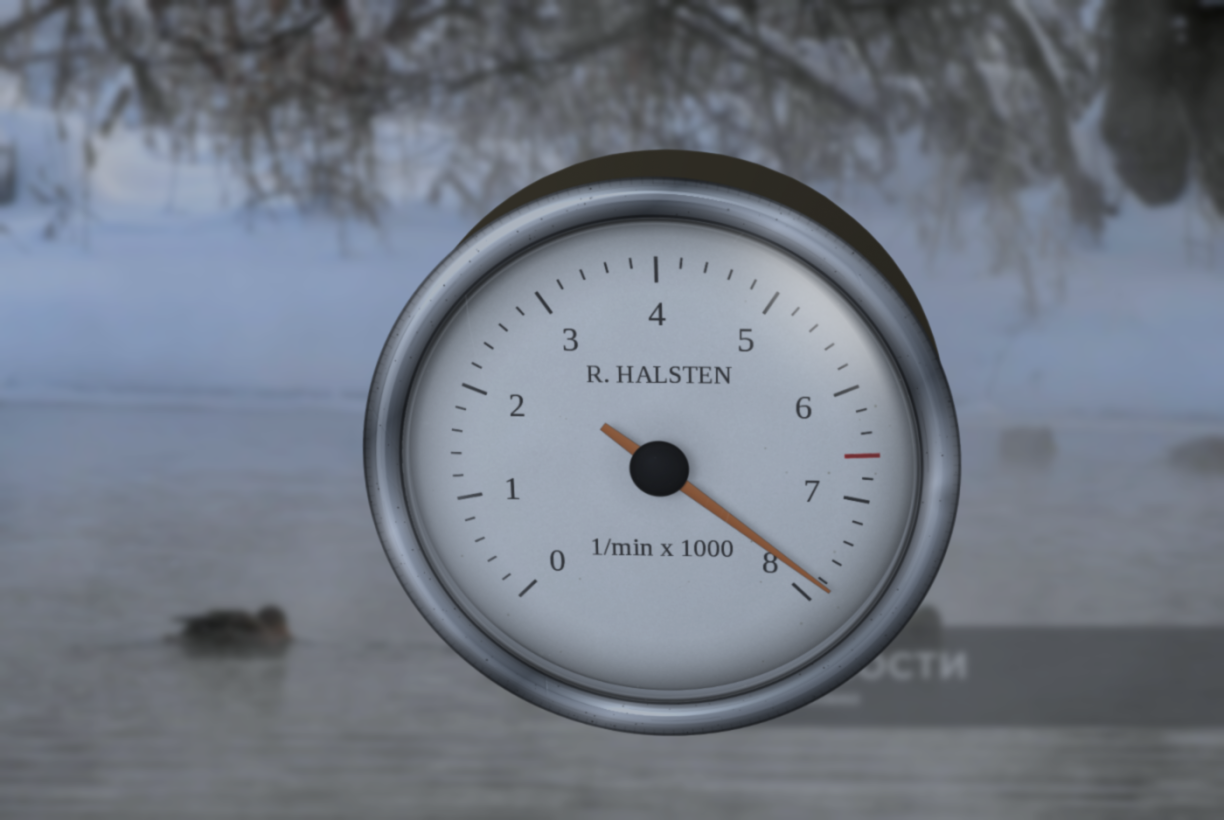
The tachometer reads 7800; rpm
